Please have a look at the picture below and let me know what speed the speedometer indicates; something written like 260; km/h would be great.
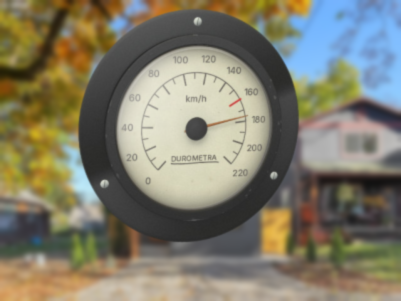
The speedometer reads 175; km/h
